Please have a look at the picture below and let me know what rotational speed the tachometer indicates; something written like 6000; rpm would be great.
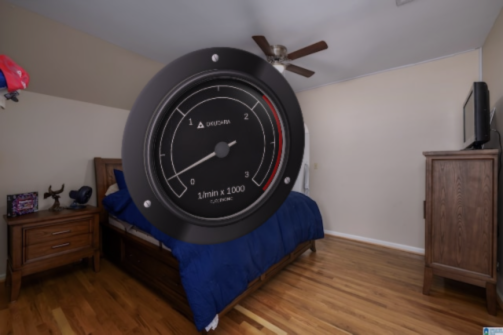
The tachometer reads 250; rpm
